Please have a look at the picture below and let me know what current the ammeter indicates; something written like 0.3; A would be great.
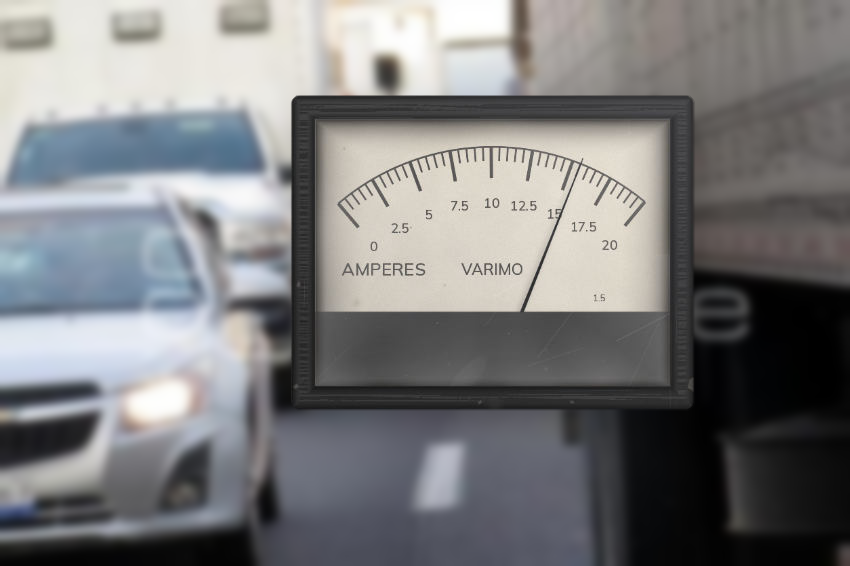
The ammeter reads 15.5; A
